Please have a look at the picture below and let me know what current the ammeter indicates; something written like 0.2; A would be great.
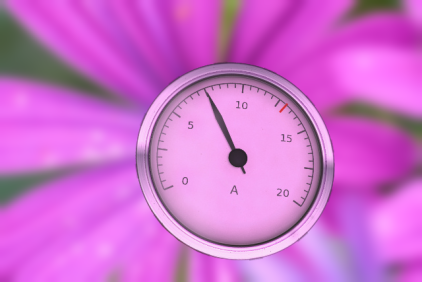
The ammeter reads 7.5; A
